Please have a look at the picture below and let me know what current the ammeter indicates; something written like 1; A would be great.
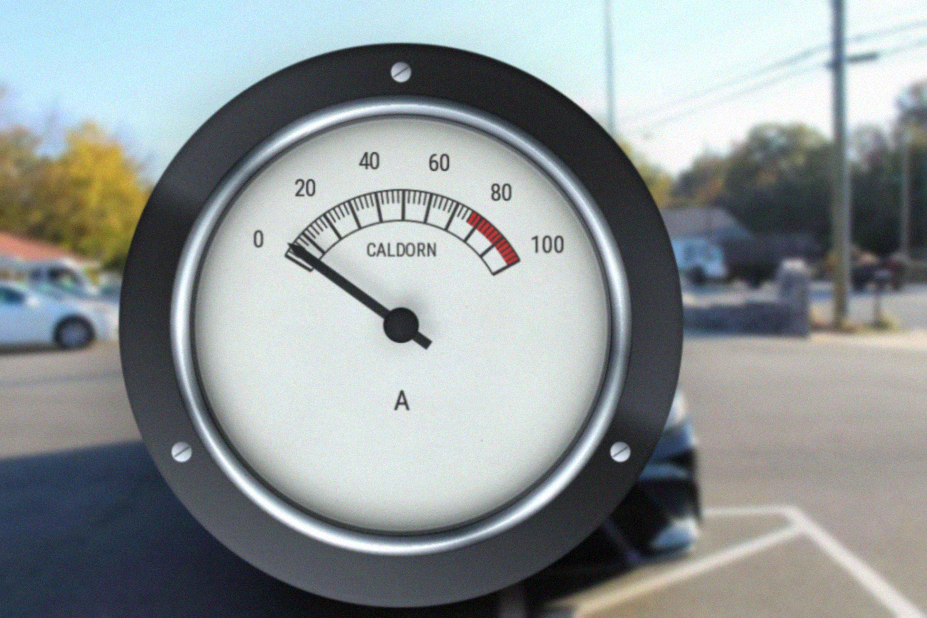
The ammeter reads 4; A
